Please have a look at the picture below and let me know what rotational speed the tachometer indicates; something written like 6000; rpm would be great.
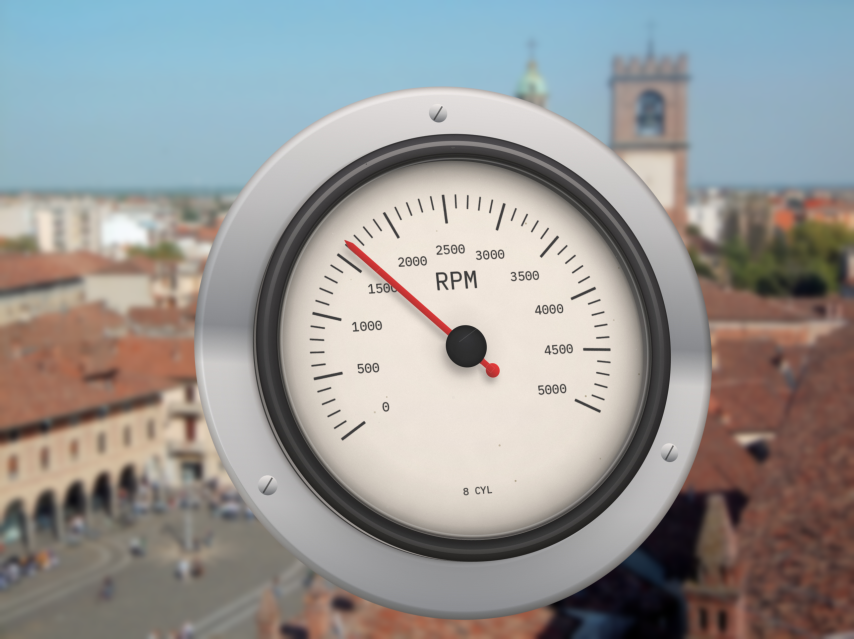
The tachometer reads 1600; rpm
